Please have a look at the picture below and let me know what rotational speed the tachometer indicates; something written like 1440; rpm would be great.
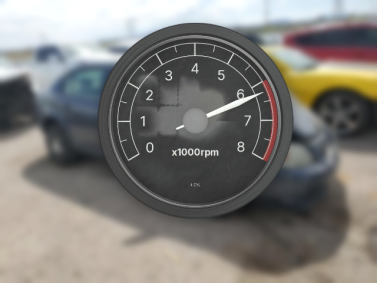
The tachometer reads 6250; rpm
